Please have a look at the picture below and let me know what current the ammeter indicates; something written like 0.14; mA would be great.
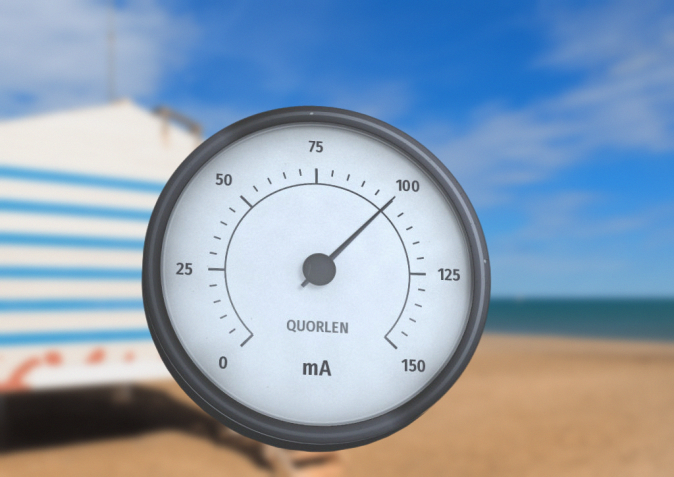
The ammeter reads 100; mA
